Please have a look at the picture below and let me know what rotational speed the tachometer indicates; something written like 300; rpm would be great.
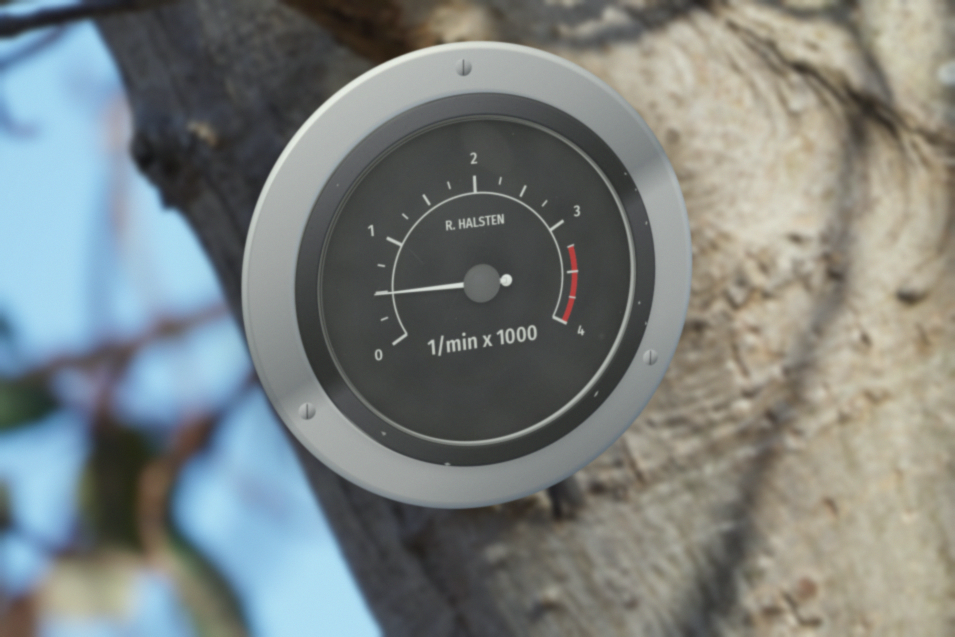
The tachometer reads 500; rpm
